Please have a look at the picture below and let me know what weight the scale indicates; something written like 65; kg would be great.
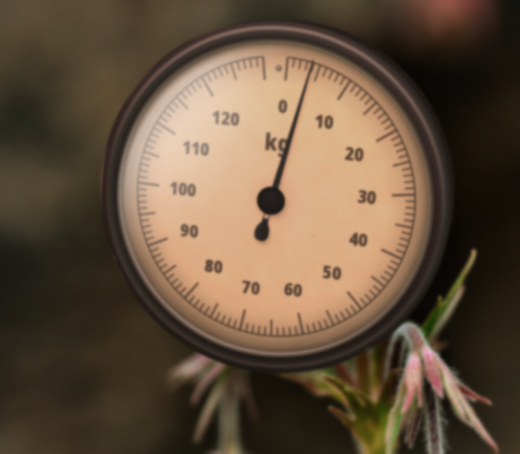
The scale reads 4; kg
